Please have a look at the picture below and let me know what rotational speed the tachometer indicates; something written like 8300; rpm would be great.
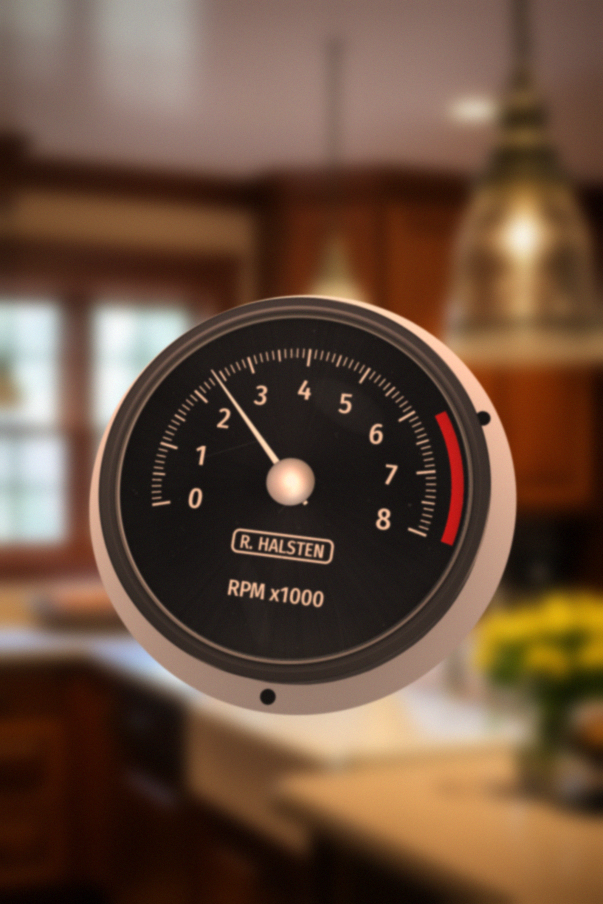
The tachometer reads 2400; rpm
